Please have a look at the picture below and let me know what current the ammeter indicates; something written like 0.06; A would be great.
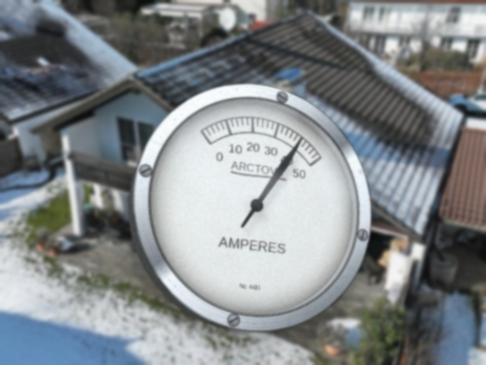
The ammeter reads 40; A
